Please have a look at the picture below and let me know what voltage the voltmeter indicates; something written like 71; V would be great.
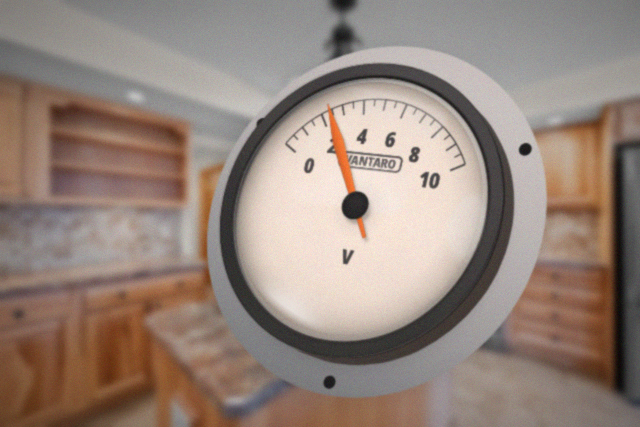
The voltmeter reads 2.5; V
